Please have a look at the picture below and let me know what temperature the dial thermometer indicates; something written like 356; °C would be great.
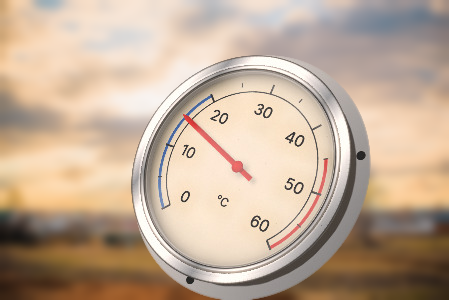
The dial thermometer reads 15; °C
